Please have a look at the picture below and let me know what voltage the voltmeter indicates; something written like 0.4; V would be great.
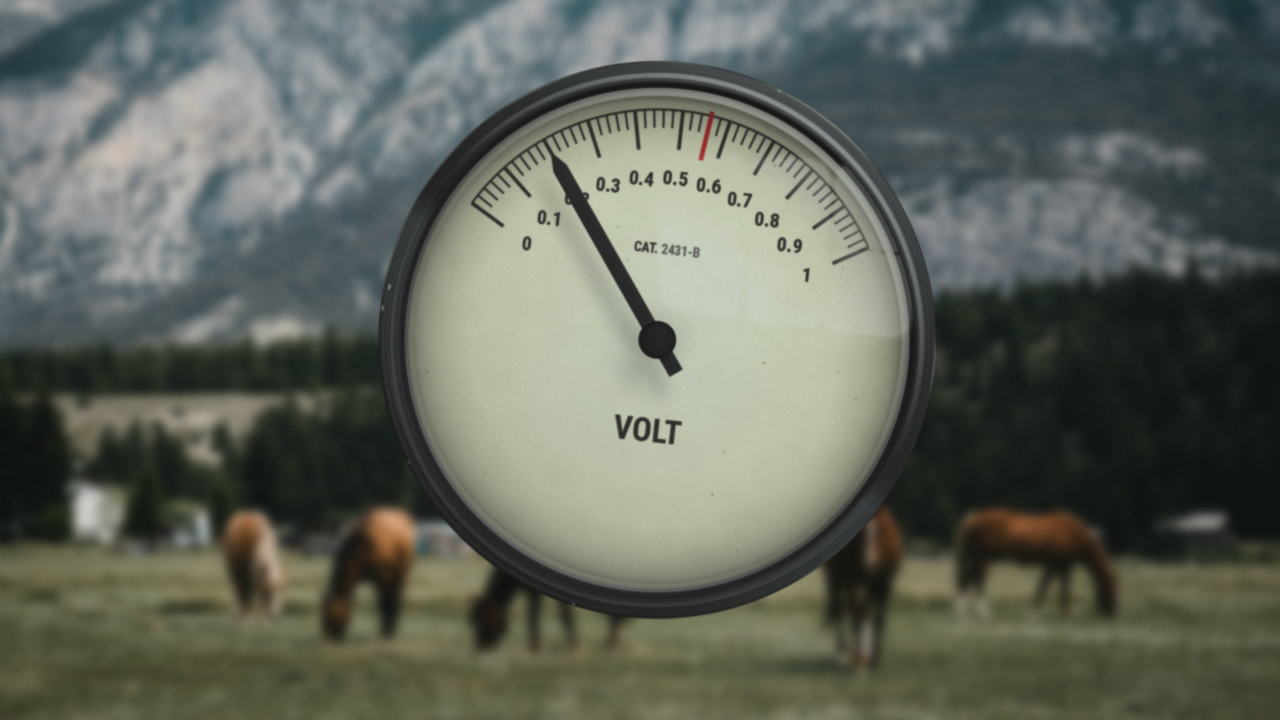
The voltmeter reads 0.2; V
